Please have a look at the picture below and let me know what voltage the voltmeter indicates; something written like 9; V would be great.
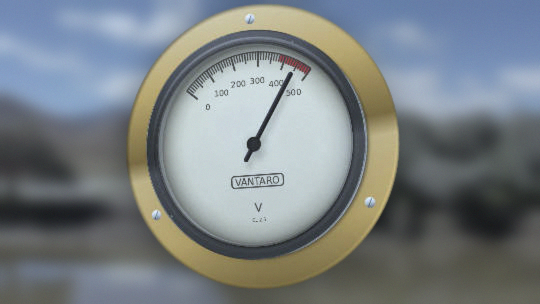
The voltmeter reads 450; V
